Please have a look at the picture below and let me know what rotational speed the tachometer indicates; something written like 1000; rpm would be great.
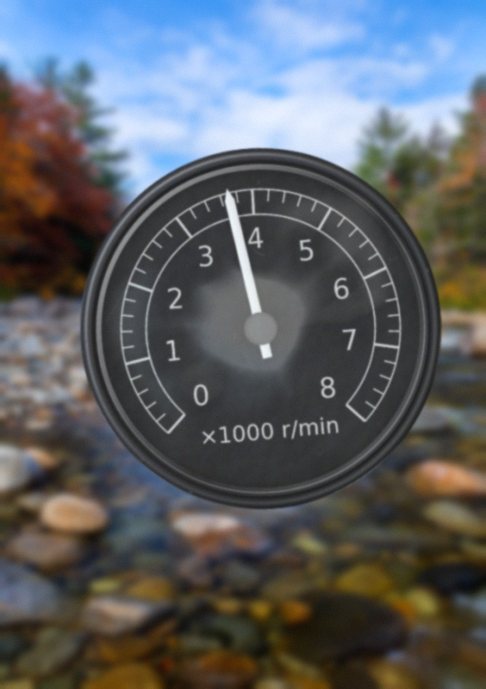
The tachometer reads 3700; rpm
